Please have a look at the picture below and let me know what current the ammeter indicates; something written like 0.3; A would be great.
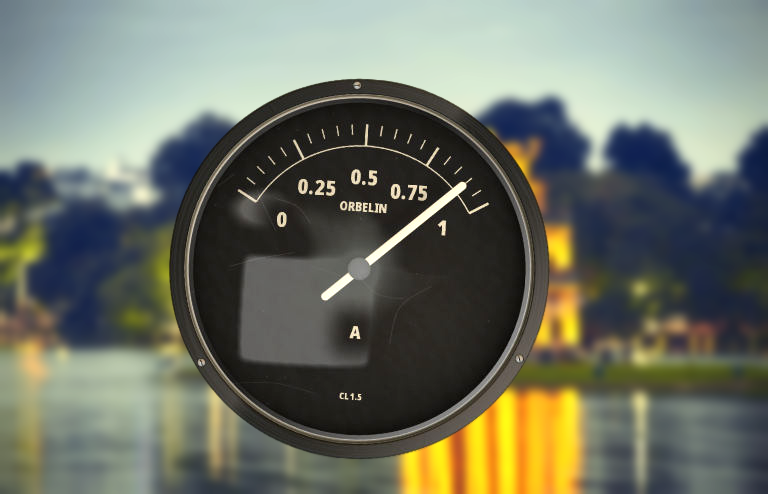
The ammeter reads 0.9; A
